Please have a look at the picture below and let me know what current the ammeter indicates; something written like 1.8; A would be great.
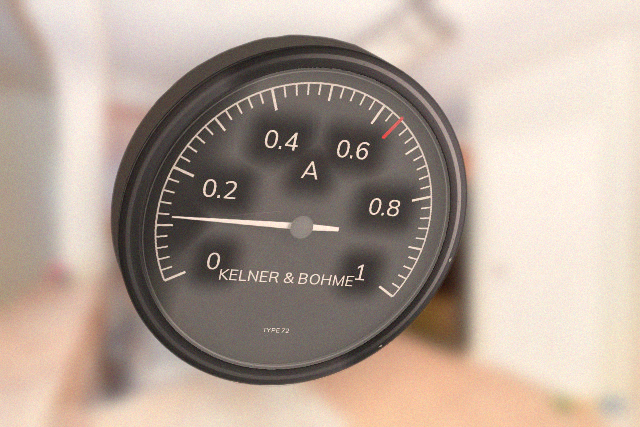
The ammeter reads 0.12; A
